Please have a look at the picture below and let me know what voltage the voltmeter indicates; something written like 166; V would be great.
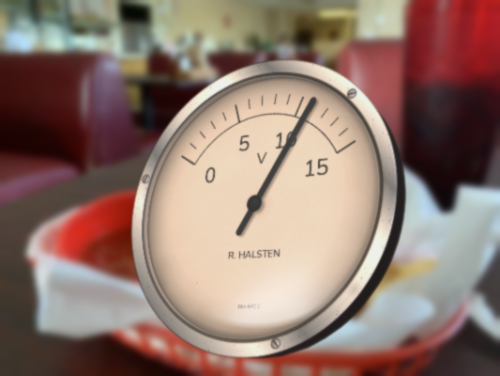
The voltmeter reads 11; V
